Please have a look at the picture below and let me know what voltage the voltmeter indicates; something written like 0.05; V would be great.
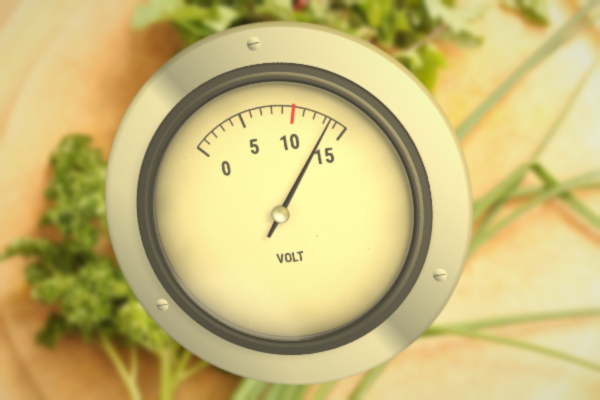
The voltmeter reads 13.5; V
